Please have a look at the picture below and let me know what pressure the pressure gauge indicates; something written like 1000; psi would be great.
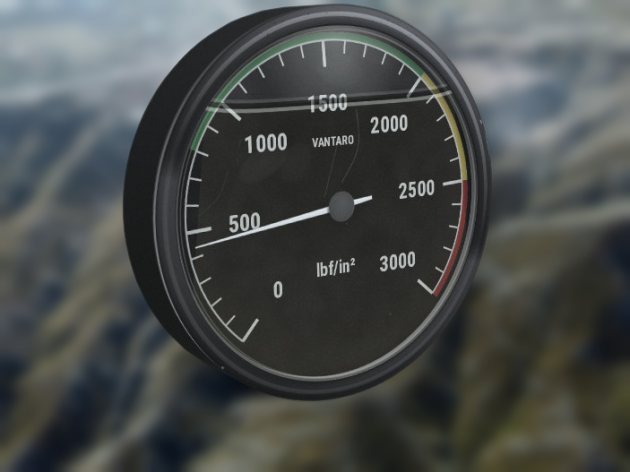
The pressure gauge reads 450; psi
